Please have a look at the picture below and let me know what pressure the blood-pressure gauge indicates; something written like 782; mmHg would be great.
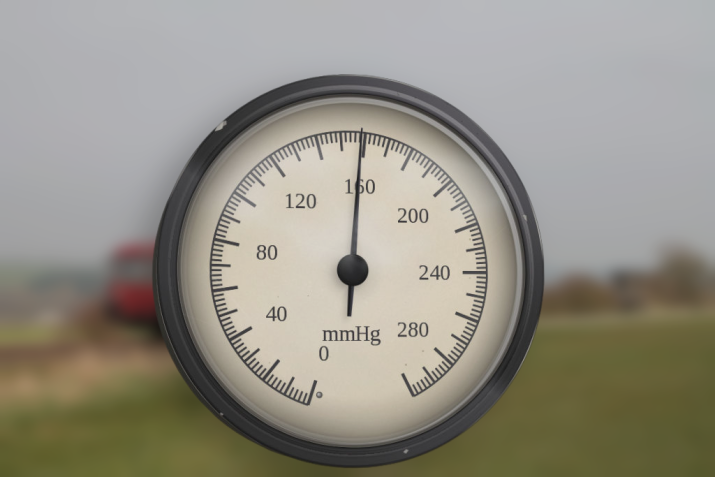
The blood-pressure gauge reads 158; mmHg
